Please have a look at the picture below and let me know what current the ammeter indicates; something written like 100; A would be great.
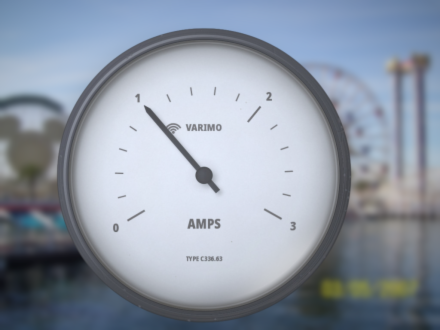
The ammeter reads 1; A
